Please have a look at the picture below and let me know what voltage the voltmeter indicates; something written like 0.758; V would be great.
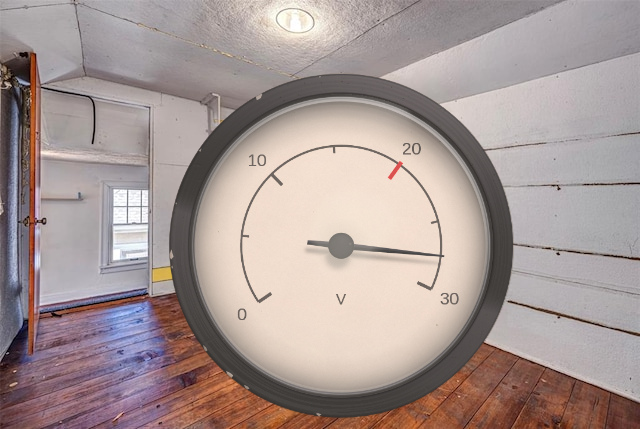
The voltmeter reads 27.5; V
